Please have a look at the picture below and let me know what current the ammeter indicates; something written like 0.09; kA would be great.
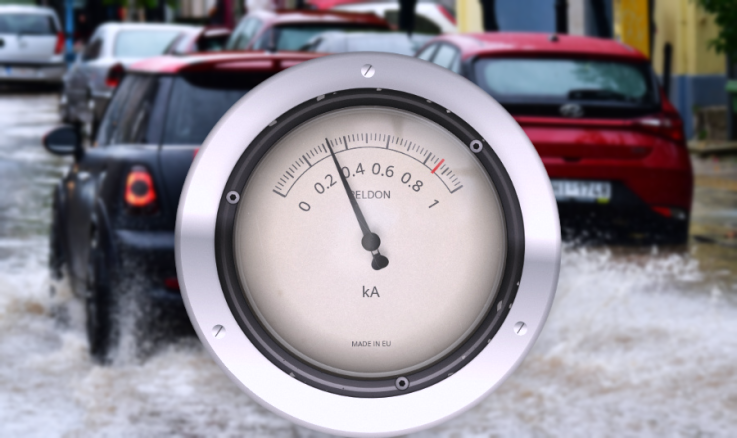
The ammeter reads 0.32; kA
